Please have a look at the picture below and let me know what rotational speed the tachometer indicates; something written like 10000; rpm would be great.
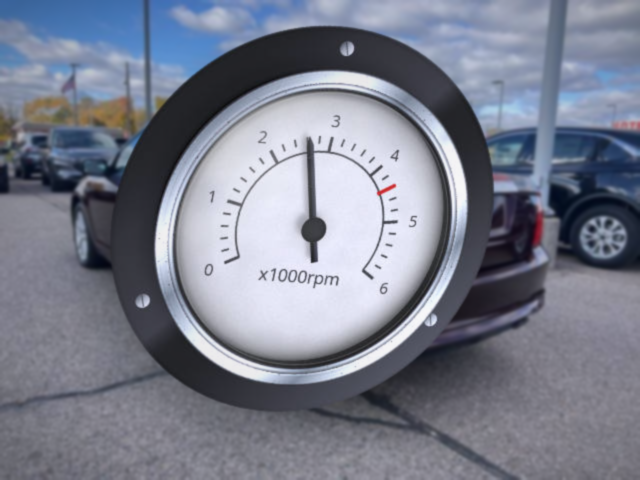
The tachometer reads 2600; rpm
